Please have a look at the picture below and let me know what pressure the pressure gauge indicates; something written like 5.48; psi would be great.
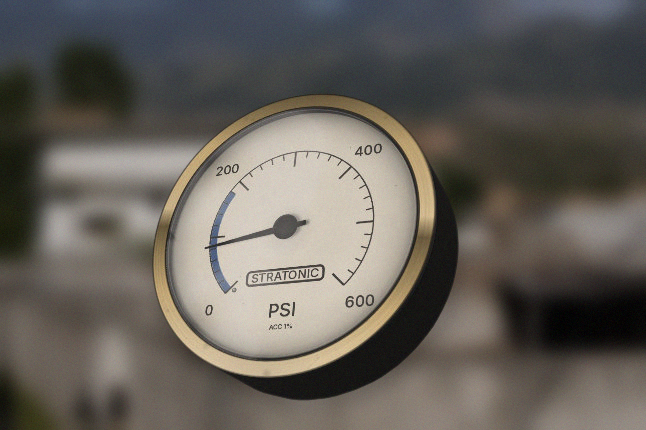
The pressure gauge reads 80; psi
